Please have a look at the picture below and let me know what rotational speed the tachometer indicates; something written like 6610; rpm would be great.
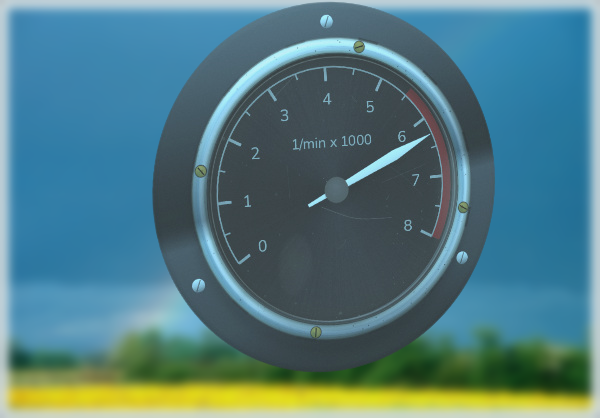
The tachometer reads 6250; rpm
